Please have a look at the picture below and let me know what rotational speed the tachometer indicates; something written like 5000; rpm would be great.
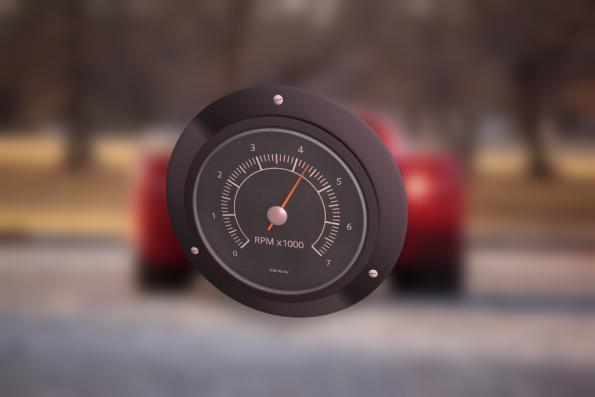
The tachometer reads 4300; rpm
